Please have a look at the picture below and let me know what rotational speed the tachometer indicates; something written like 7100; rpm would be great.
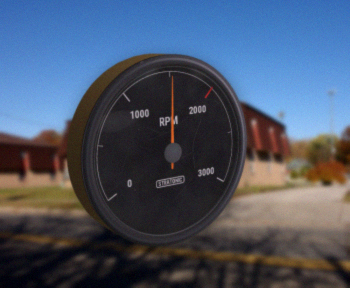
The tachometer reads 1500; rpm
